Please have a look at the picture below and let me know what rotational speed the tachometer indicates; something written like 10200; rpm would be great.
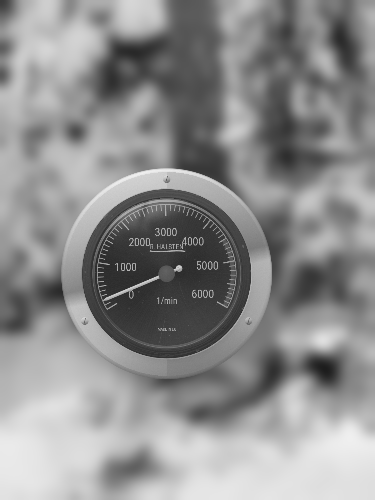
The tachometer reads 200; rpm
